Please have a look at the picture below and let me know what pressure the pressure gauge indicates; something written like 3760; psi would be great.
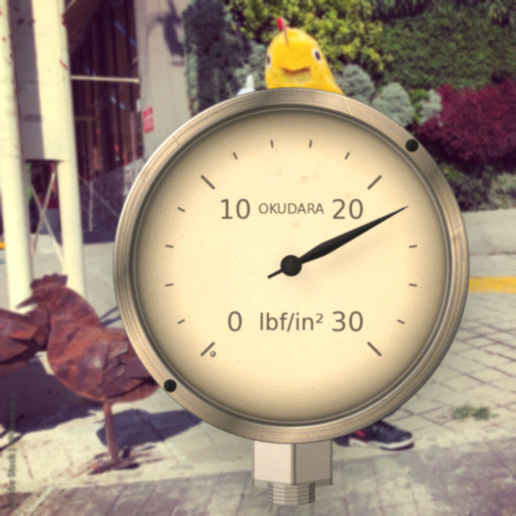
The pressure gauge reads 22; psi
